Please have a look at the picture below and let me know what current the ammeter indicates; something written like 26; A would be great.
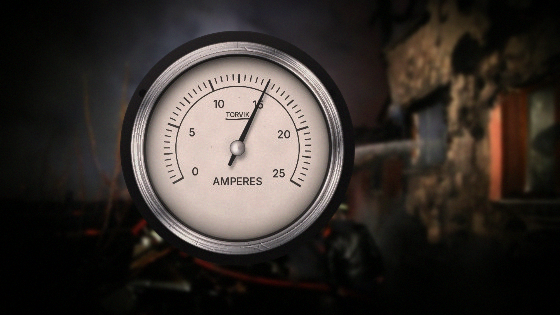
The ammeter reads 15; A
